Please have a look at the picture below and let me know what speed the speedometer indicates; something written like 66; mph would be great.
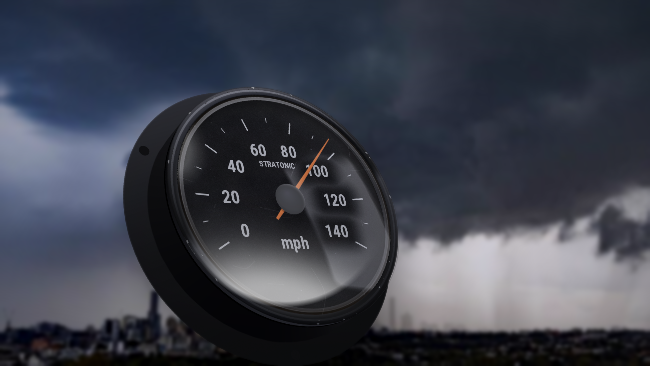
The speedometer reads 95; mph
